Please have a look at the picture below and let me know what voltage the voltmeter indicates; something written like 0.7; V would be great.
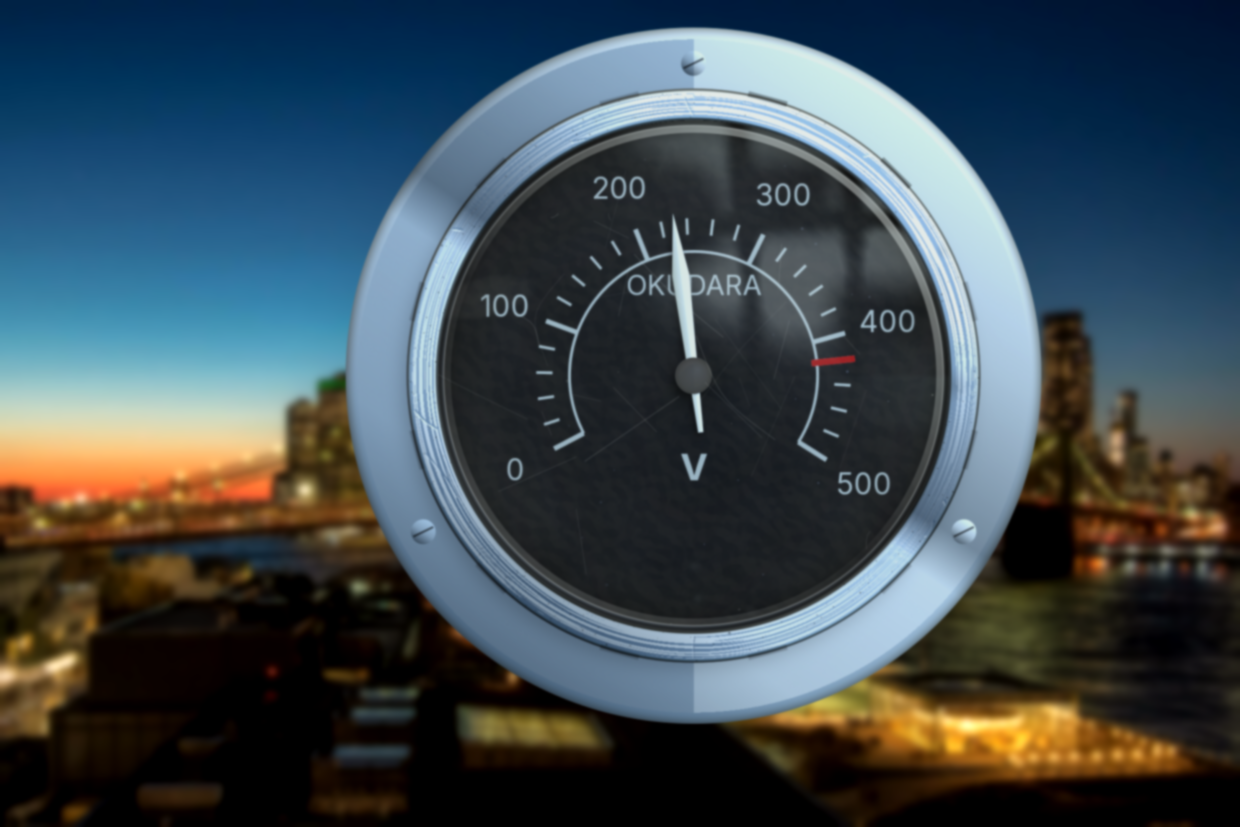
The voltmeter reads 230; V
